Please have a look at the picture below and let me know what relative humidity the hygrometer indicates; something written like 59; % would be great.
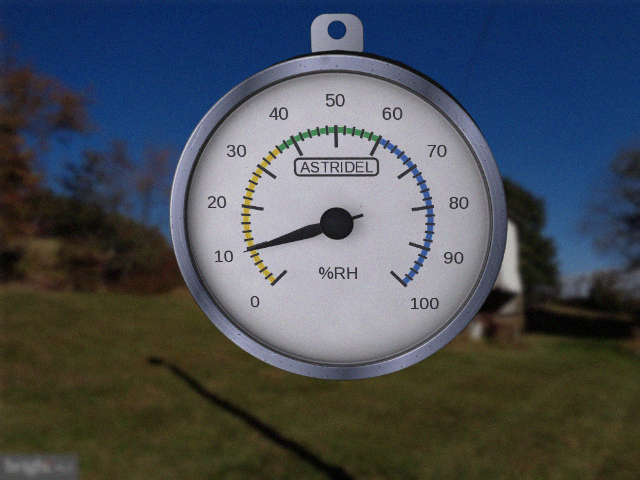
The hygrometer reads 10; %
